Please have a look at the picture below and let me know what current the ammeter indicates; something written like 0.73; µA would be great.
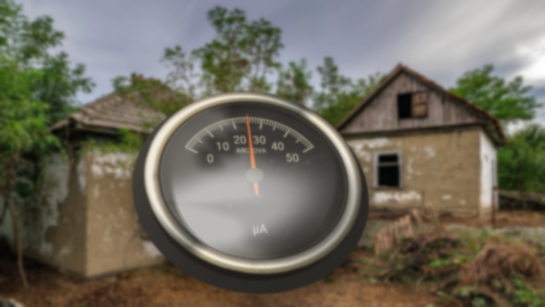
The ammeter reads 25; µA
